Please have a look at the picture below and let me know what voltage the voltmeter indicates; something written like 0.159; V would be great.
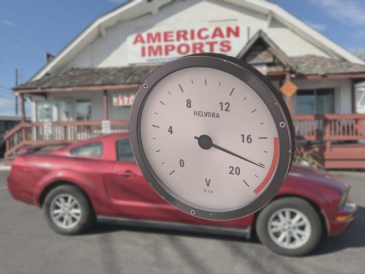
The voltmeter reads 18; V
